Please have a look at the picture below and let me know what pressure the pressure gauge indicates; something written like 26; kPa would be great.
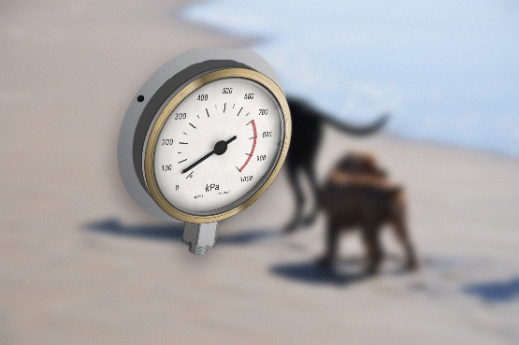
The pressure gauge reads 50; kPa
